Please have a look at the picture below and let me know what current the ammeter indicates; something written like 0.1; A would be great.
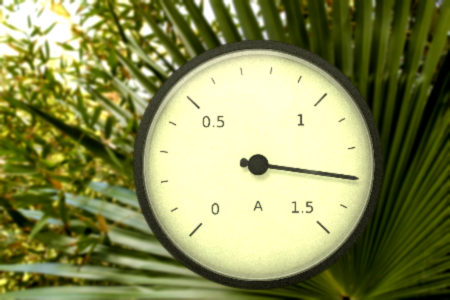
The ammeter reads 1.3; A
